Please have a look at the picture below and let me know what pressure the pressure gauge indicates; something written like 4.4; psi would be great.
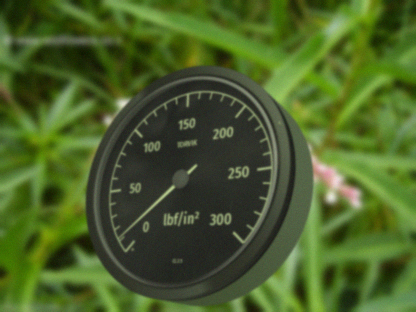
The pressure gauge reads 10; psi
